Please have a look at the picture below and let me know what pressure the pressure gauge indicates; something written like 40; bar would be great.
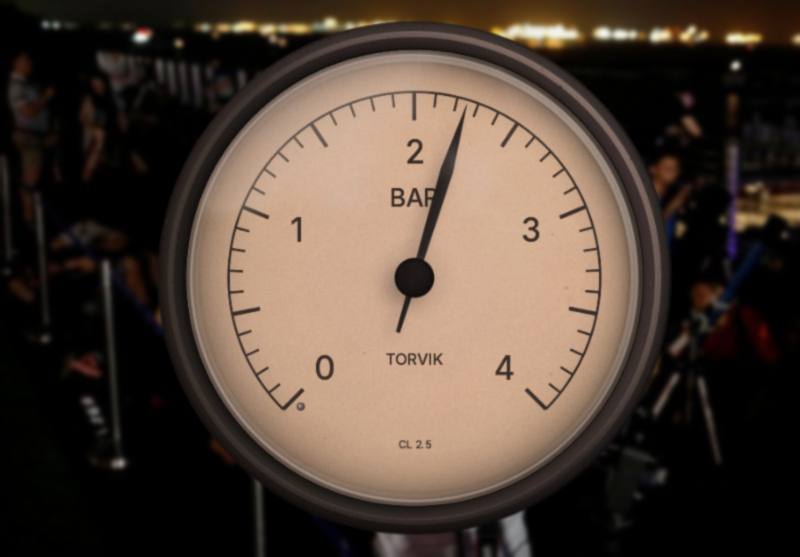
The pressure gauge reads 2.25; bar
